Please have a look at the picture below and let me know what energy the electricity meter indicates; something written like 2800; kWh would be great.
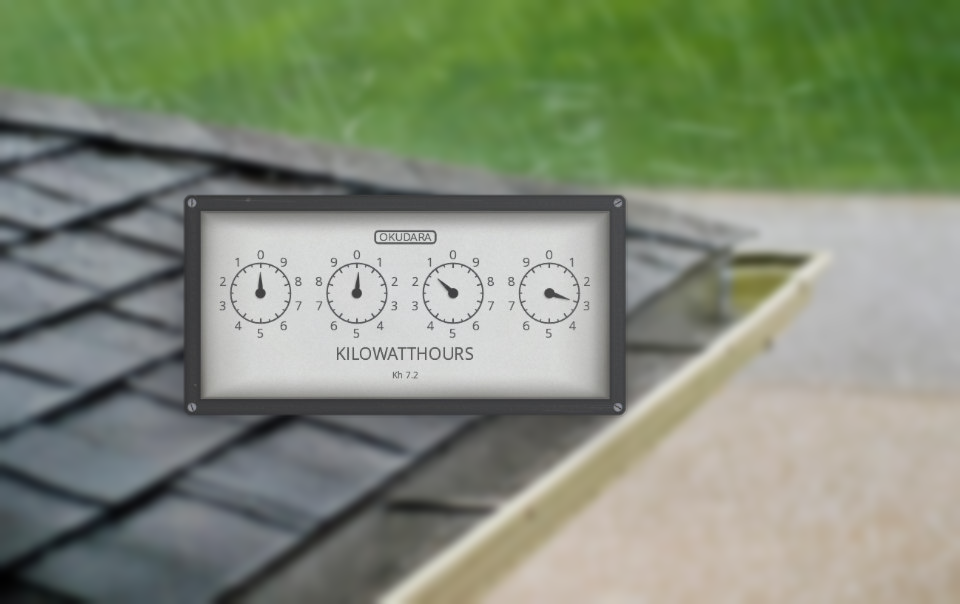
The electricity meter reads 13; kWh
